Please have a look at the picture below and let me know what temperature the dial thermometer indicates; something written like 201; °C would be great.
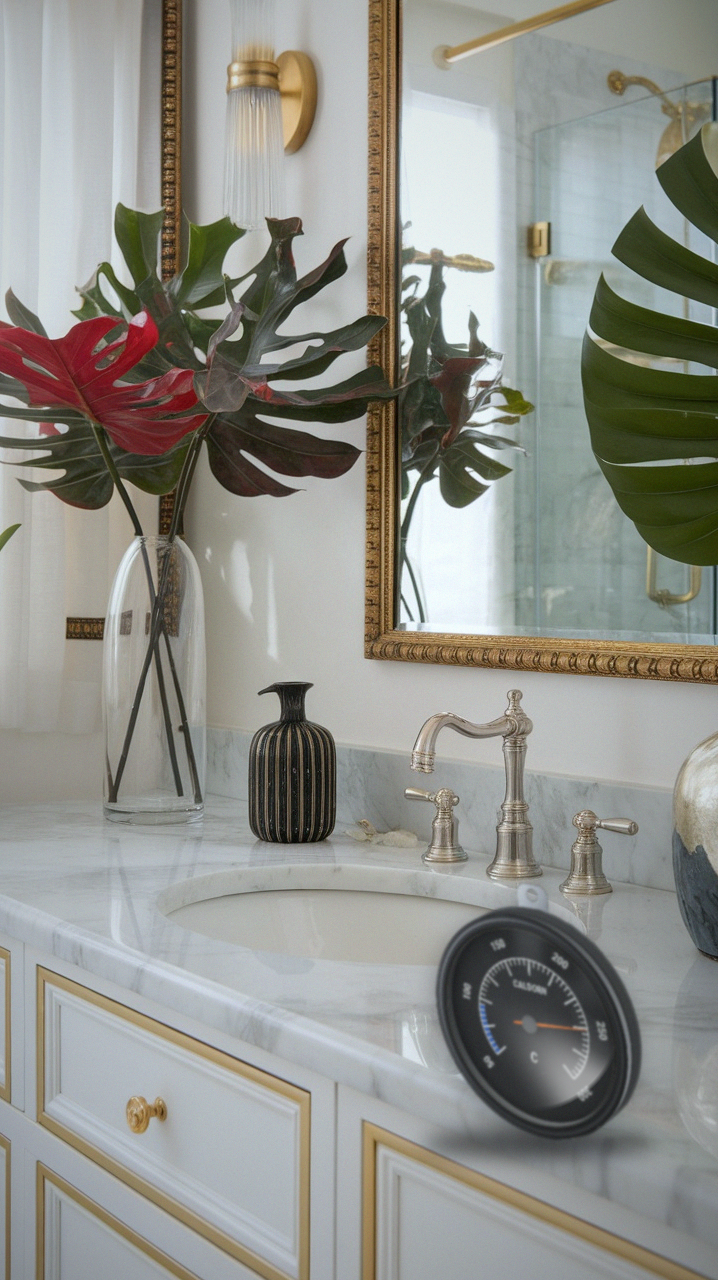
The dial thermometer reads 250; °C
